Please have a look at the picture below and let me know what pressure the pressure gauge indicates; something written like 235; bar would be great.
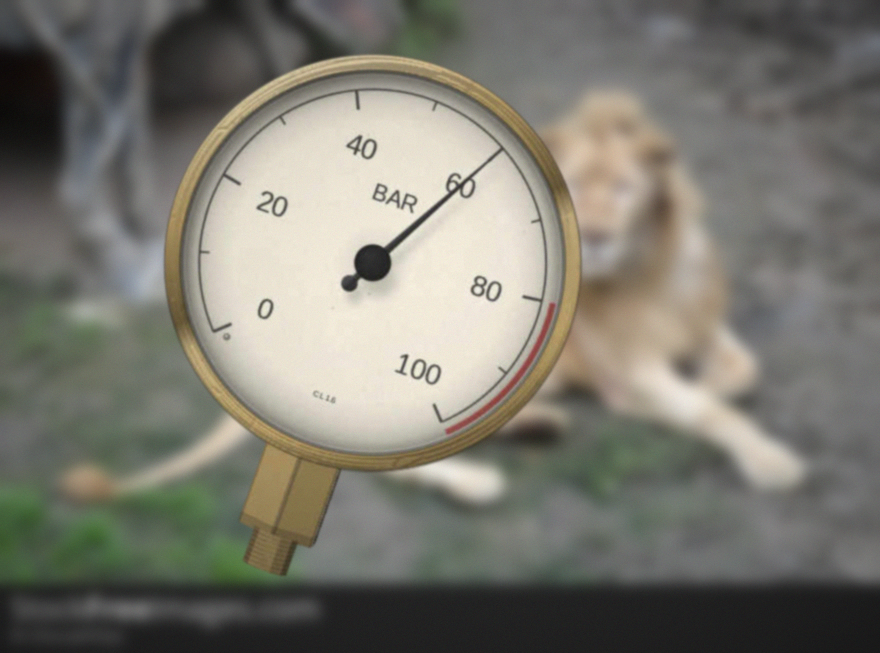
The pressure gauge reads 60; bar
